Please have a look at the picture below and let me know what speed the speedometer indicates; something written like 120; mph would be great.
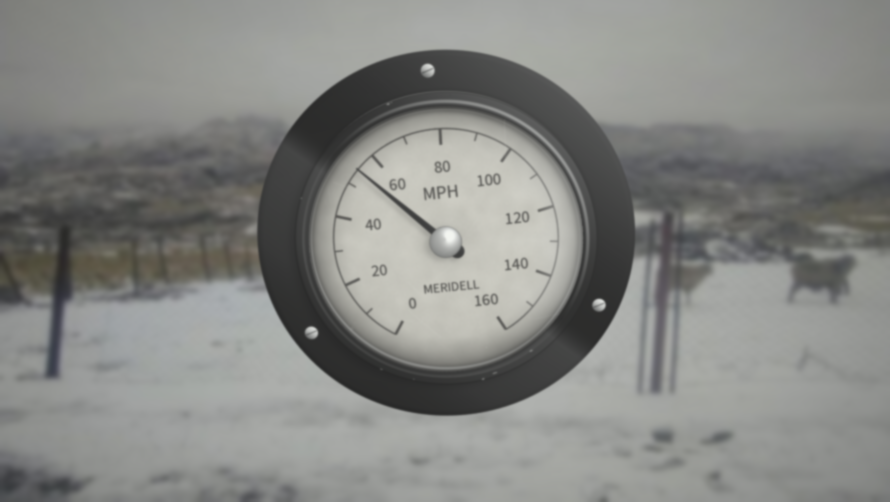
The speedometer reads 55; mph
